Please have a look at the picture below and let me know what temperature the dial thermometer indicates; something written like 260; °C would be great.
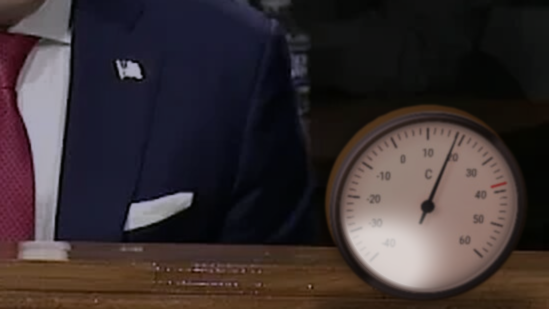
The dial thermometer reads 18; °C
